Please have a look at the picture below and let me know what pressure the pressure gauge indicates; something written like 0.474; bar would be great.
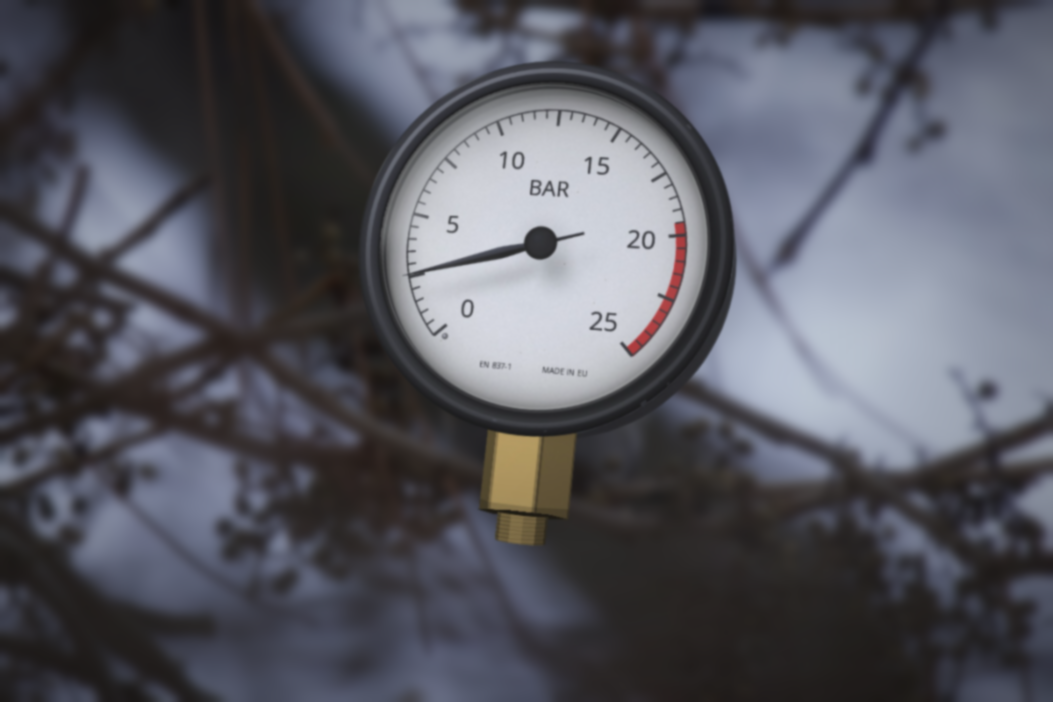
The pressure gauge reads 2.5; bar
